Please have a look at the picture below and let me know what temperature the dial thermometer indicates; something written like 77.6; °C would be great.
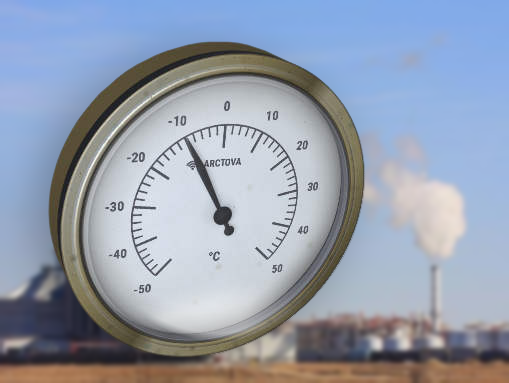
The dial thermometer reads -10; °C
